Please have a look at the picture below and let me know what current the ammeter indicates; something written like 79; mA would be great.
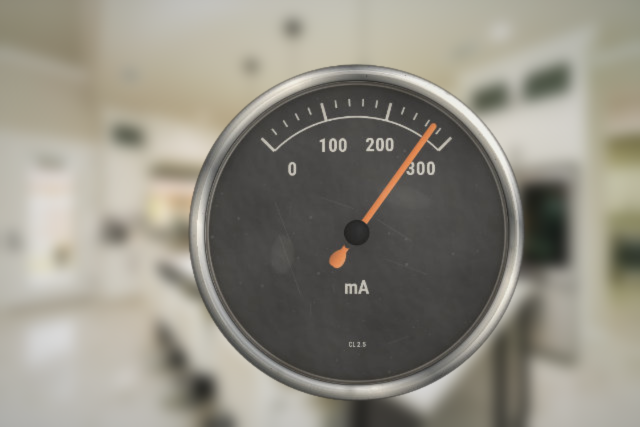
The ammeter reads 270; mA
